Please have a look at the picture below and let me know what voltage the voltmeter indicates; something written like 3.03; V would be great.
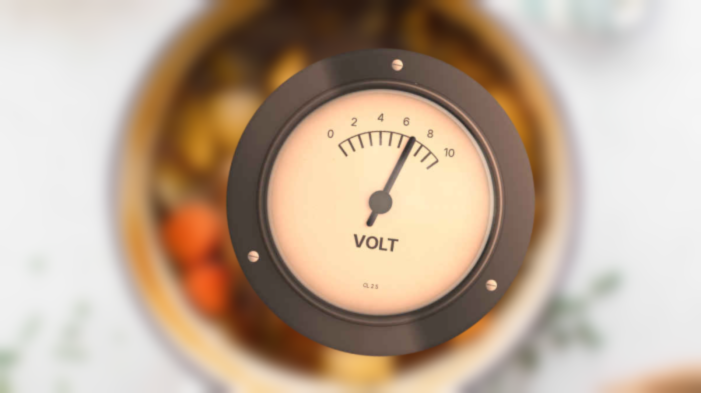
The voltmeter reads 7; V
